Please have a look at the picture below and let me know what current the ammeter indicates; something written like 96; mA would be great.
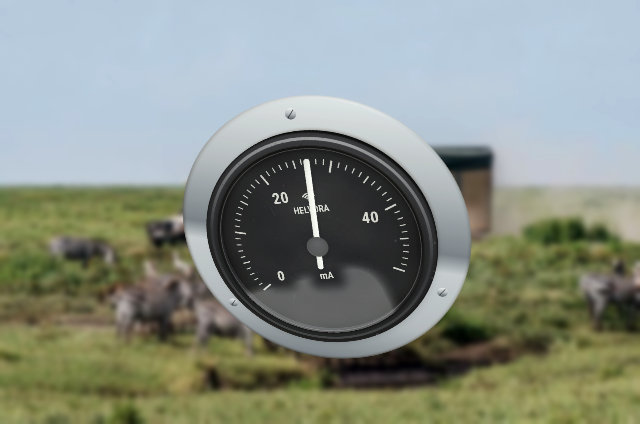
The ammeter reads 27; mA
